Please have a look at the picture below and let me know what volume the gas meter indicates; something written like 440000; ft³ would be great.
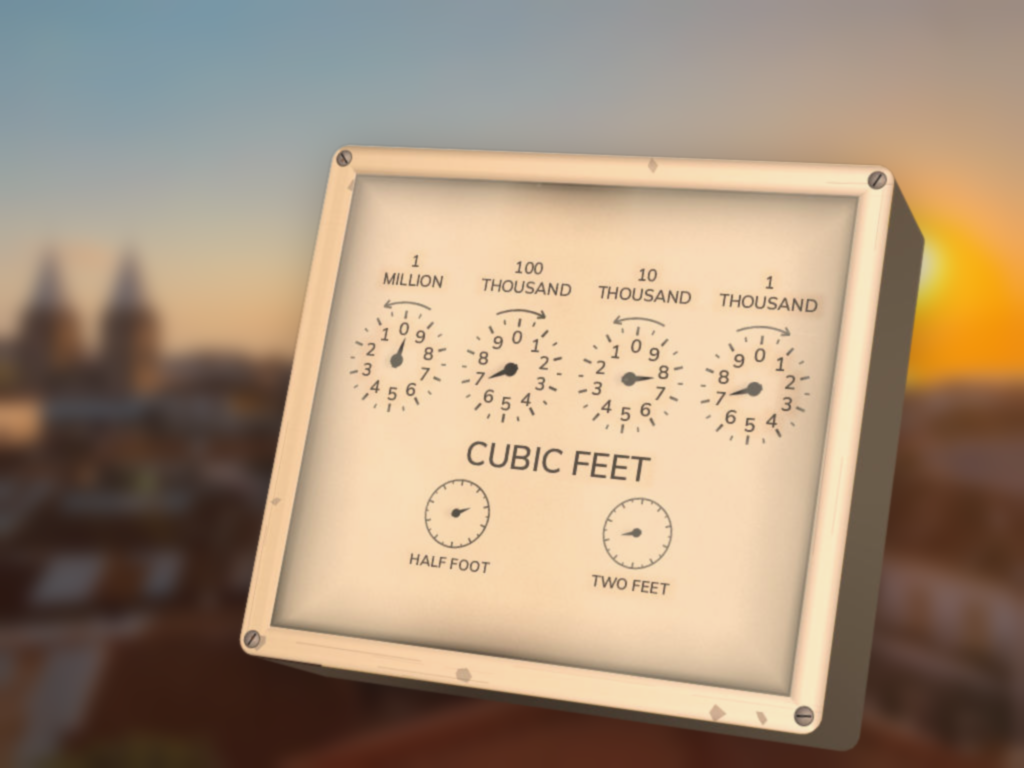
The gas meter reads 967700; ft³
